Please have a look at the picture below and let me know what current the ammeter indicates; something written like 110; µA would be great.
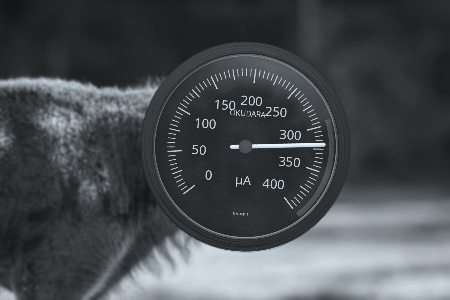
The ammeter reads 320; µA
